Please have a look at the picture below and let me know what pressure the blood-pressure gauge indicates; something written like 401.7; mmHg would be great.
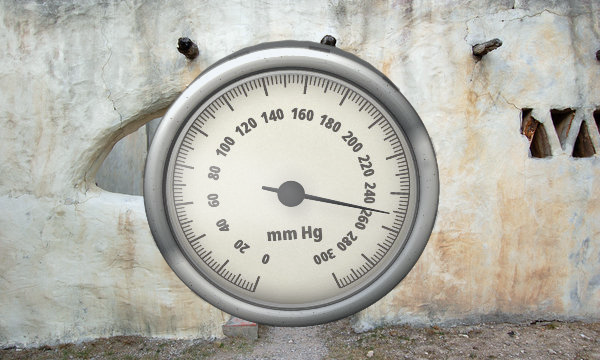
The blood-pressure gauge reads 250; mmHg
